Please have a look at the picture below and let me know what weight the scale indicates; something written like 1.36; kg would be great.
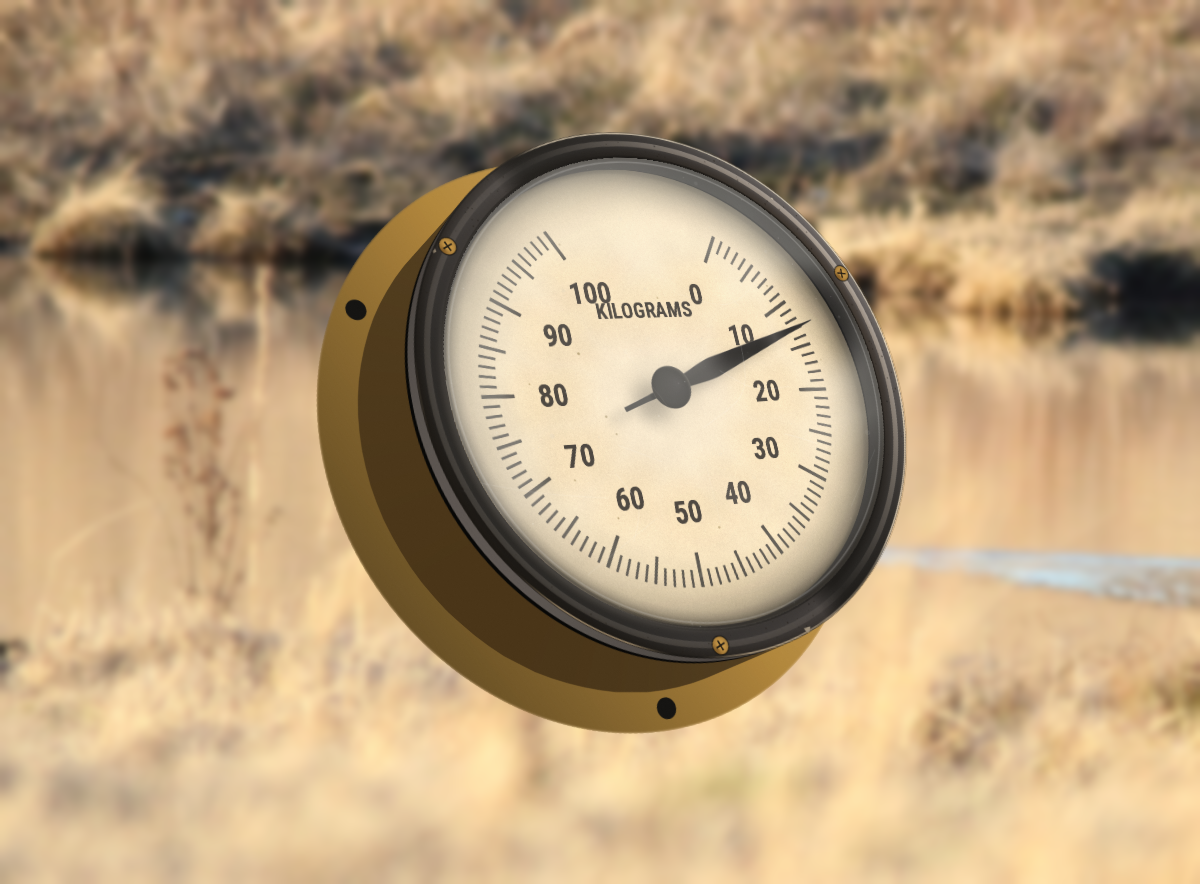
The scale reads 13; kg
